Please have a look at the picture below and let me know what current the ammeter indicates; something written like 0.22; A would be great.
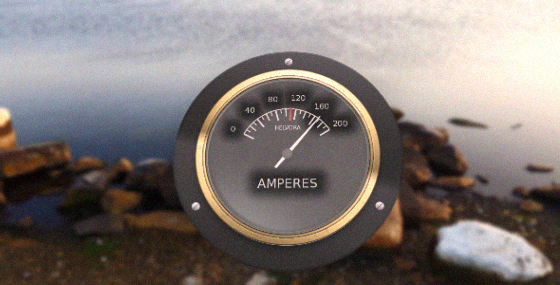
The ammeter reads 170; A
